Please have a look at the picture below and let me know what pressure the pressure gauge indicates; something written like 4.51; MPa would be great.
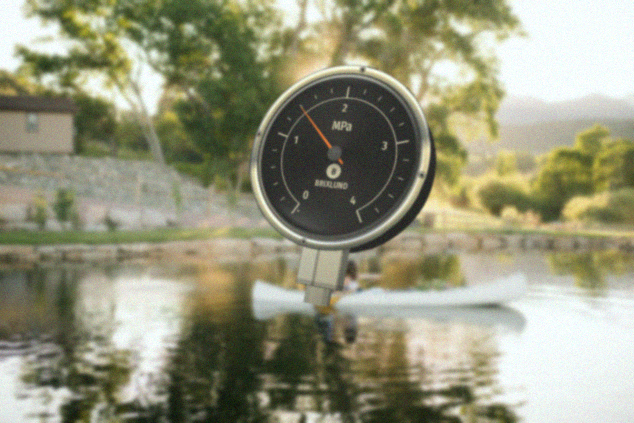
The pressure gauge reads 1.4; MPa
